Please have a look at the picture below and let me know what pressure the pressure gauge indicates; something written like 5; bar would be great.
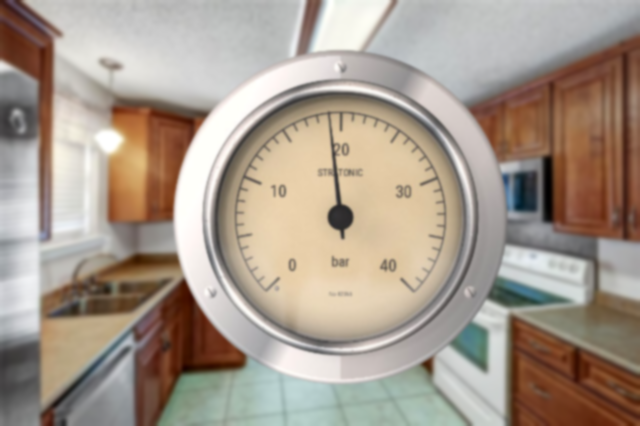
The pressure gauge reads 19; bar
